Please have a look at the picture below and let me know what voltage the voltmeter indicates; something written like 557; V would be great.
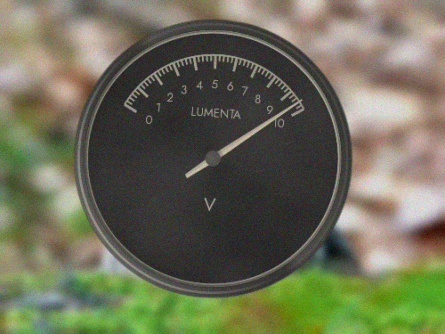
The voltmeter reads 9.6; V
